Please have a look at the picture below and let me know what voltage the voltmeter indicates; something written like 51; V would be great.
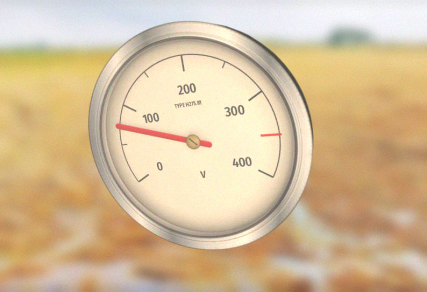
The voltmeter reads 75; V
